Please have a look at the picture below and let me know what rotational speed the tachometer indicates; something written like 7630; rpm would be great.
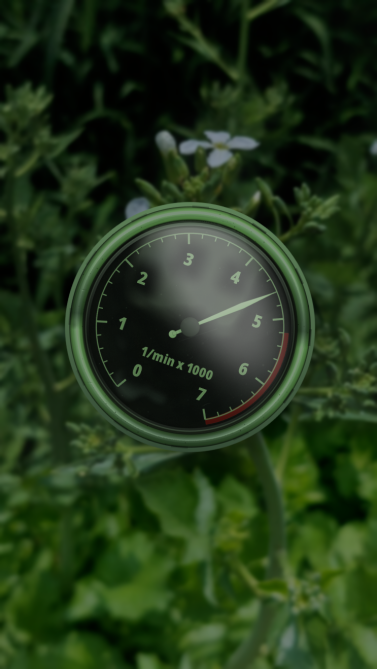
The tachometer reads 4600; rpm
